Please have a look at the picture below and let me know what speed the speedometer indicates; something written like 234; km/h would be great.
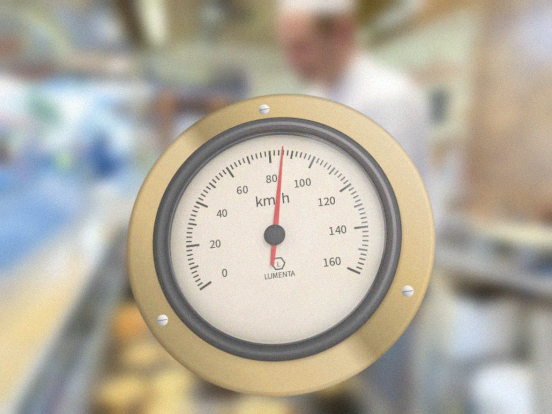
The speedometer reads 86; km/h
